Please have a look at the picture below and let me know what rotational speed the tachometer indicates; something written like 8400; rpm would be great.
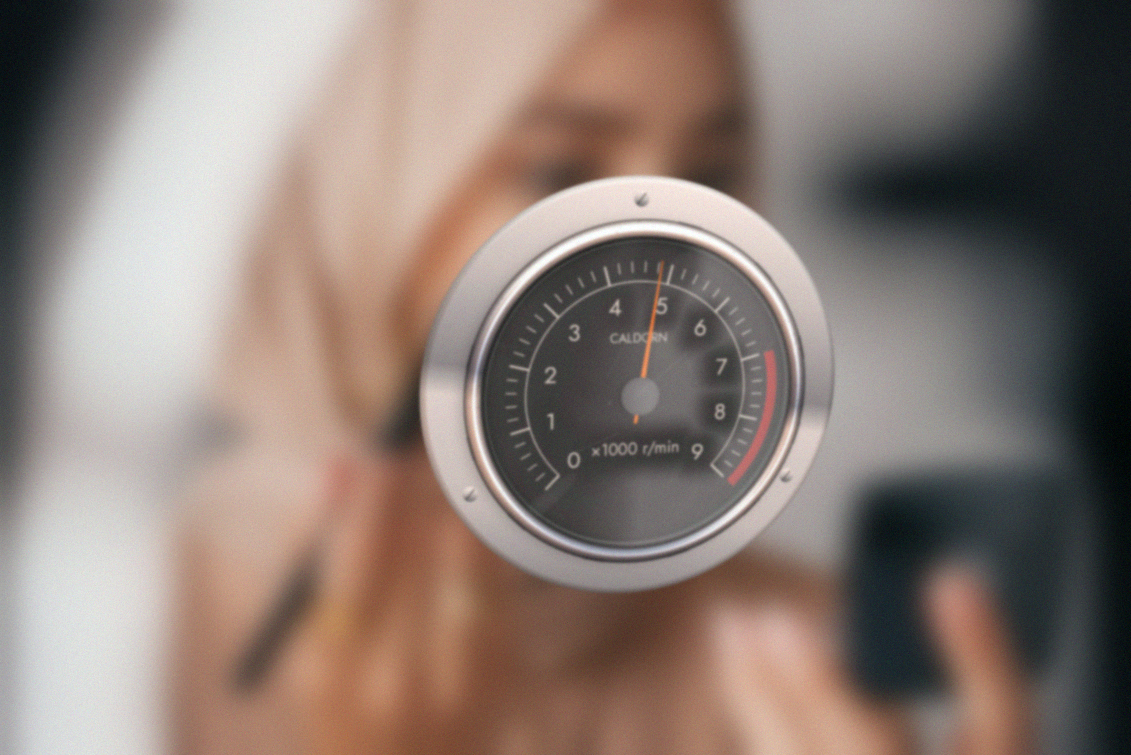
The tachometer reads 4800; rpm
